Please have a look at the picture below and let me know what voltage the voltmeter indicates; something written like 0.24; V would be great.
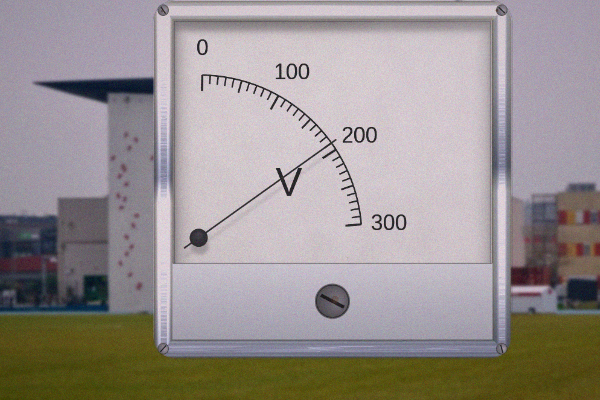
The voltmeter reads 190; V
